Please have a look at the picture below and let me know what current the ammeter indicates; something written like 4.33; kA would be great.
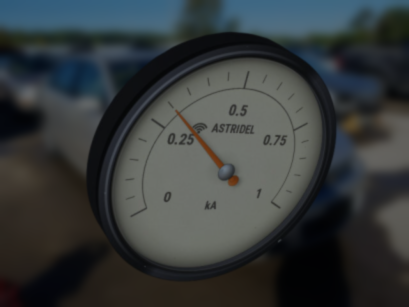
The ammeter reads 0.3; kA
